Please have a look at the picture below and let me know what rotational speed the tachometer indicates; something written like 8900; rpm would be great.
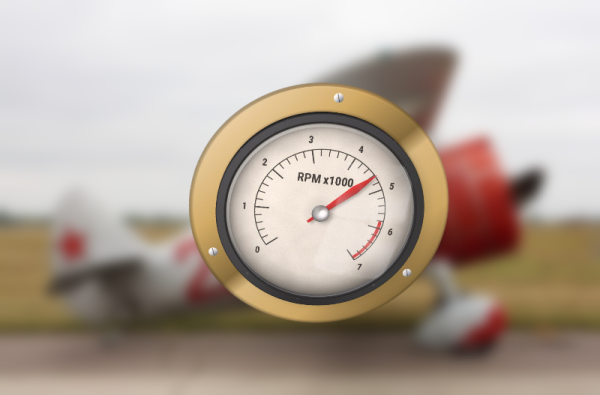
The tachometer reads 4600; rpm
